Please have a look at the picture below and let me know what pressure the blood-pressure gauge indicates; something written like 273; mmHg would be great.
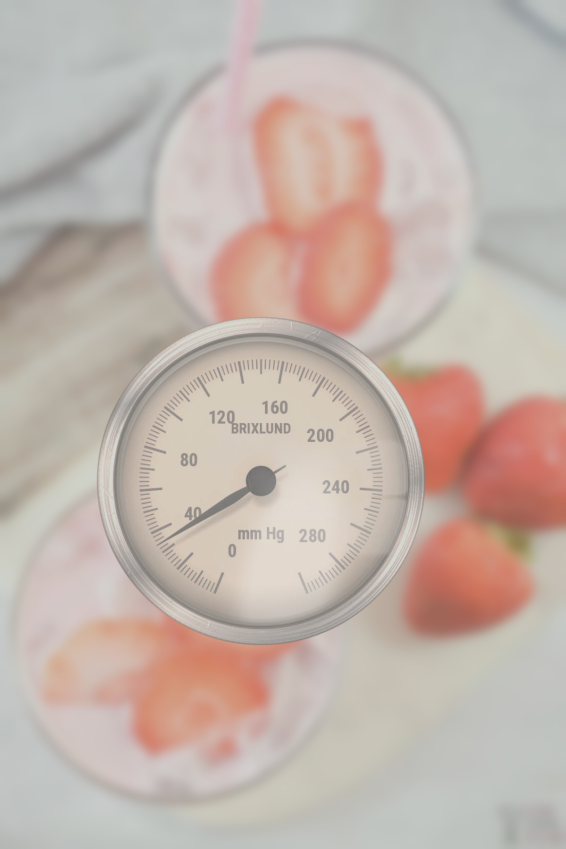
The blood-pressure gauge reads 34; mmHg
